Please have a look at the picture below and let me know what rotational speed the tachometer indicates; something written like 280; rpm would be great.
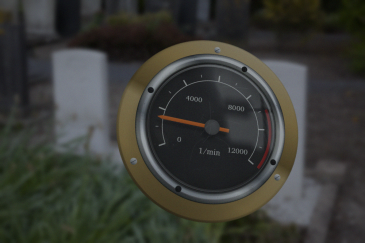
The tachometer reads 1500; rpm
